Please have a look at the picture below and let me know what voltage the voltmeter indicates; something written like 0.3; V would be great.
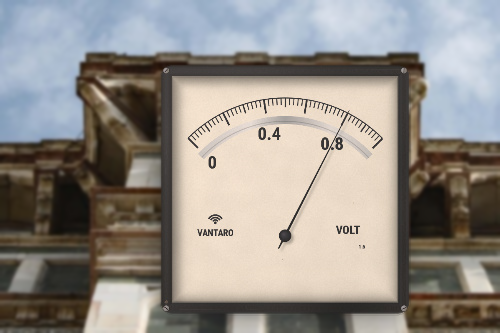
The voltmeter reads 0.8; V
